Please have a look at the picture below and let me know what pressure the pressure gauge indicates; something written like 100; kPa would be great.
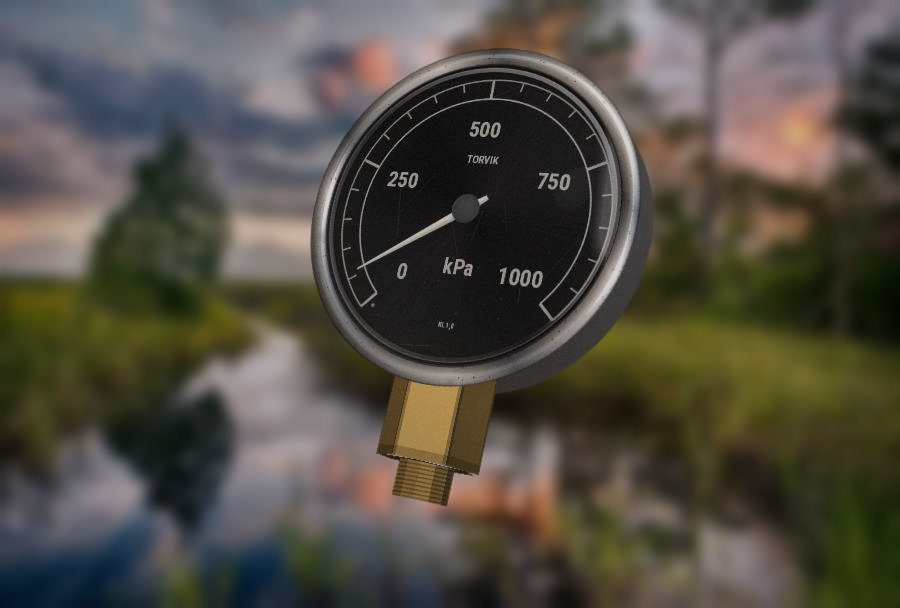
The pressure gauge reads 50; kPa
